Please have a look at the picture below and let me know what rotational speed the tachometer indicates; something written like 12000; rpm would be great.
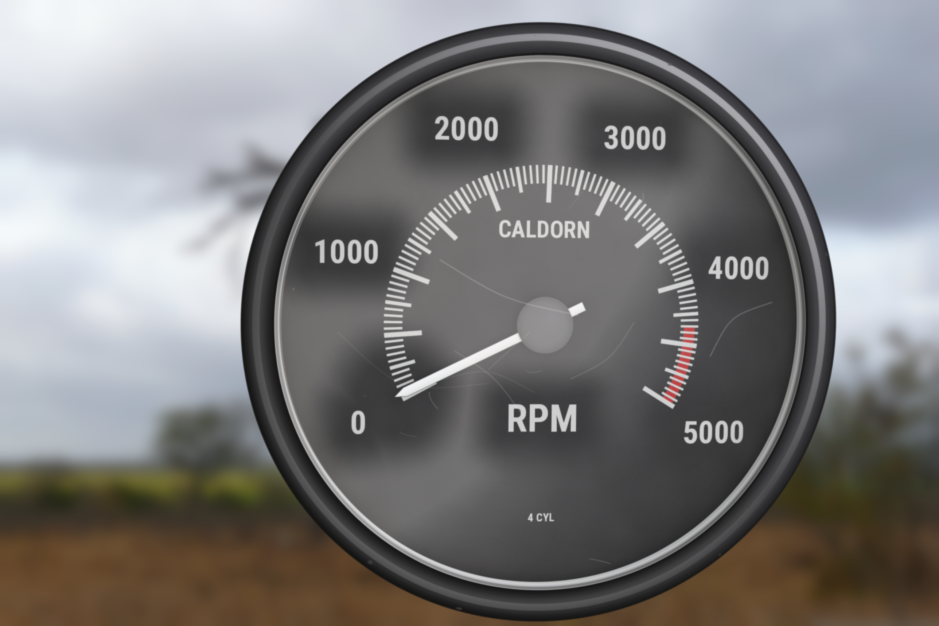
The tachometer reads 50; rpm
